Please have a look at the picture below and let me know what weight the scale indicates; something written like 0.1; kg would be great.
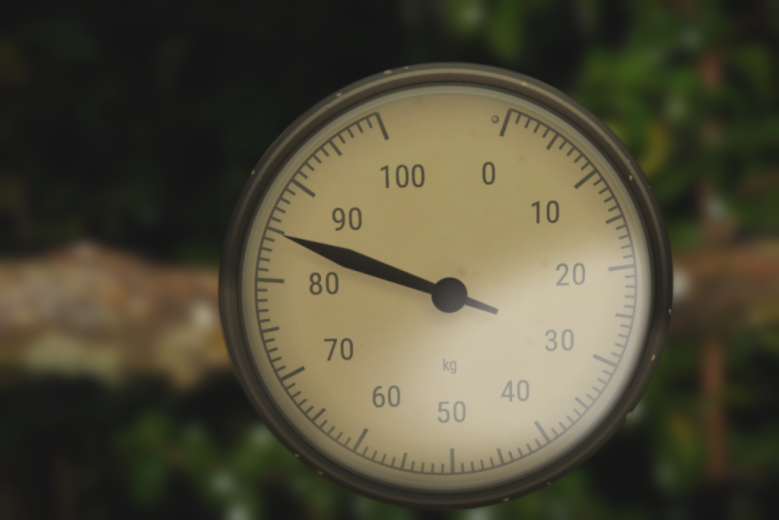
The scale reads 85; kg
